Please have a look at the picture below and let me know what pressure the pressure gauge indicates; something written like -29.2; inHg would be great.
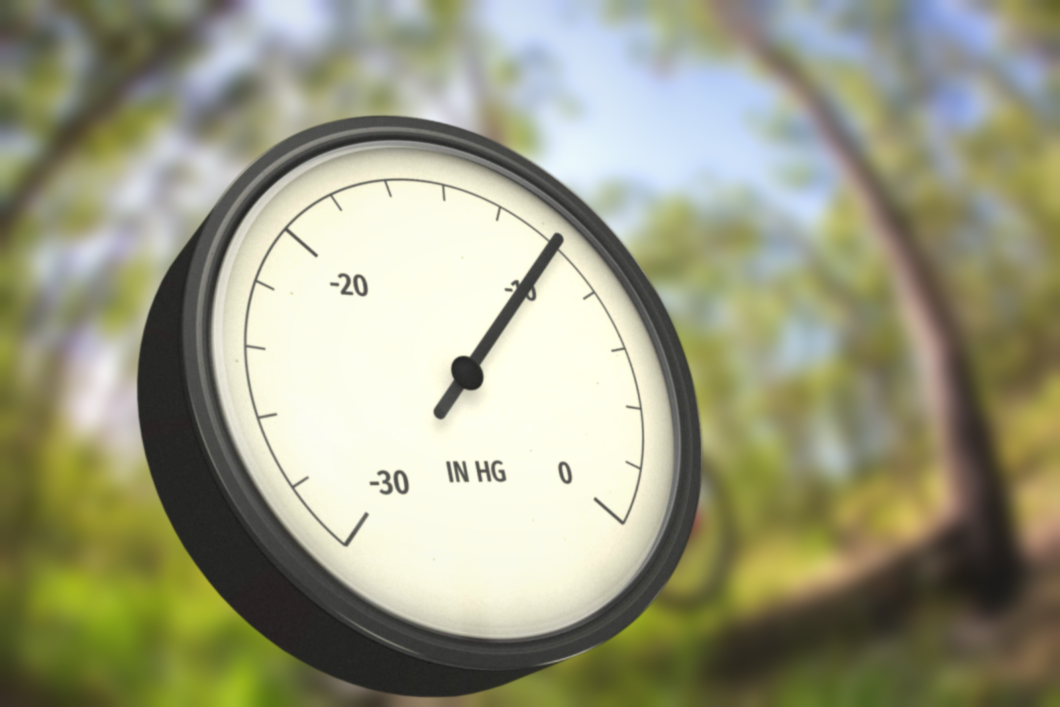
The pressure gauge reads -10; inHg
